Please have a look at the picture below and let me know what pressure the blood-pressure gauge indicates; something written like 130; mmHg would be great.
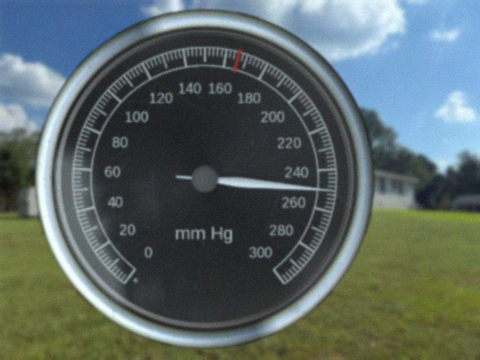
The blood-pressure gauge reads 250; mmHg
